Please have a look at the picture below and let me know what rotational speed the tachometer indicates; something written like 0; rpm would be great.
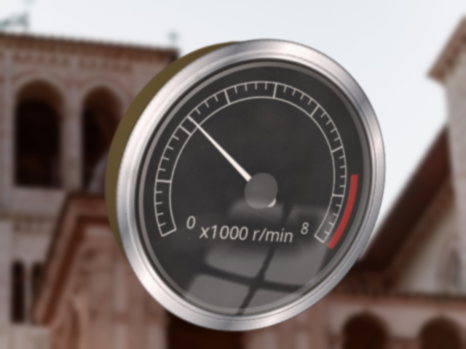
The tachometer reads 2200; rpm
